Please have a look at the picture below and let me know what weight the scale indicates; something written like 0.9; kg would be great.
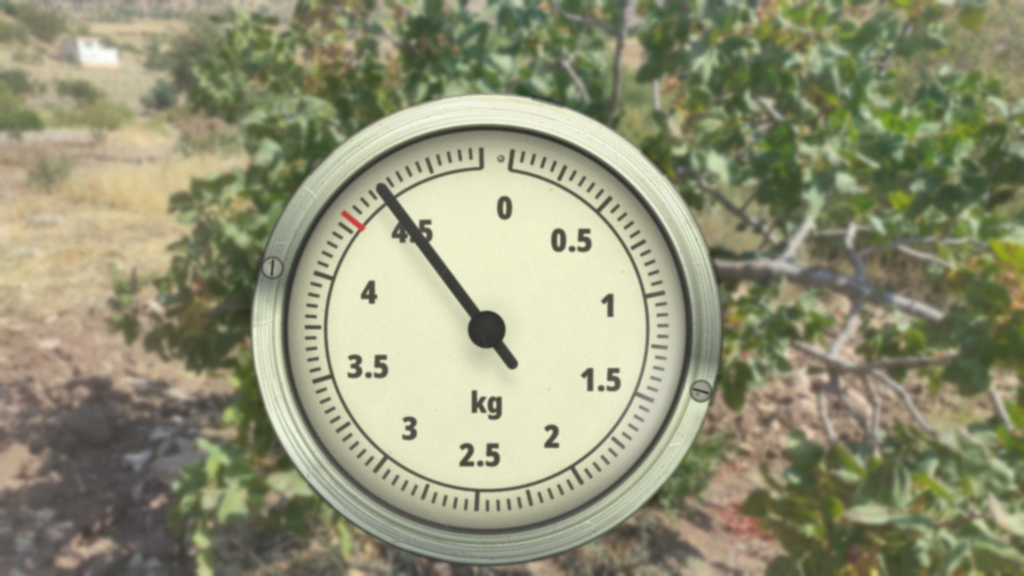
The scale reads 4.5; kg
